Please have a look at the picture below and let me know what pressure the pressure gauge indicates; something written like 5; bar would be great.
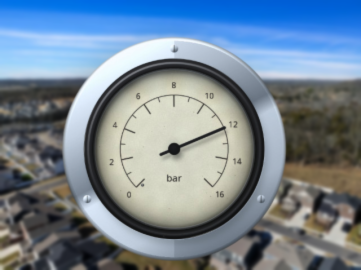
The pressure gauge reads 12; bar
